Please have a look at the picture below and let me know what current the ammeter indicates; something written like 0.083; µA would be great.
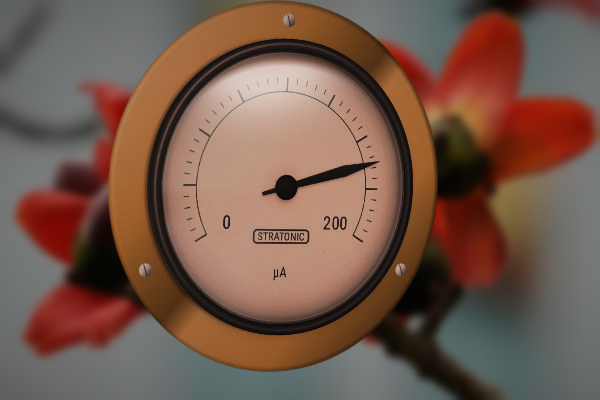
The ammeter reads 162.5; µA
